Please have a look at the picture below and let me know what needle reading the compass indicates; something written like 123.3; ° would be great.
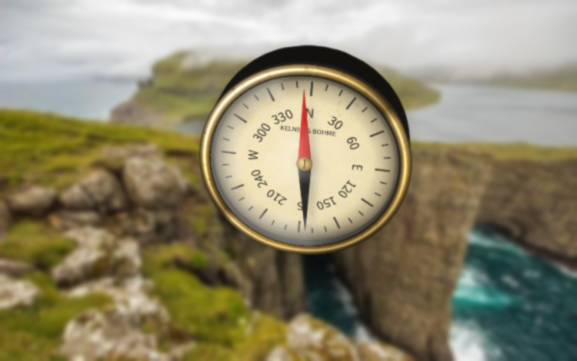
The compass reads 355; °
